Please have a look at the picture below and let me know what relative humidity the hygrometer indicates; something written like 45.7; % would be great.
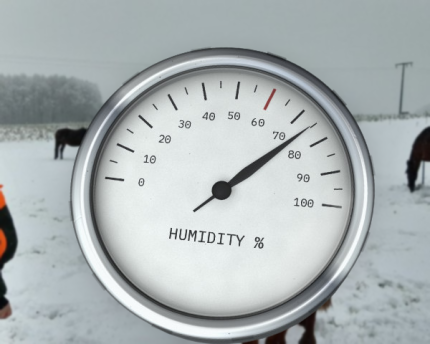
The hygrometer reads 75; %
